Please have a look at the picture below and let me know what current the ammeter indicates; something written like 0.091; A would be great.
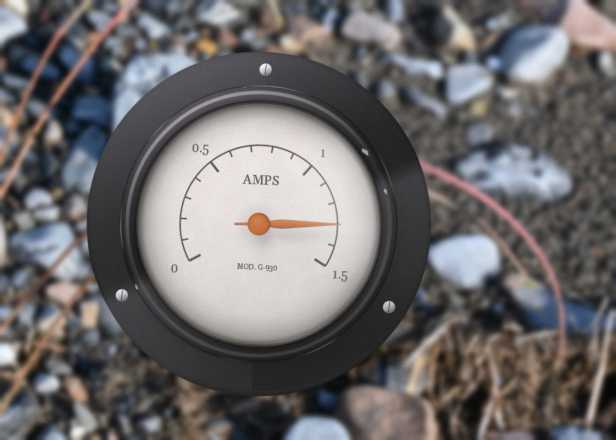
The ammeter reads 1.3; A
